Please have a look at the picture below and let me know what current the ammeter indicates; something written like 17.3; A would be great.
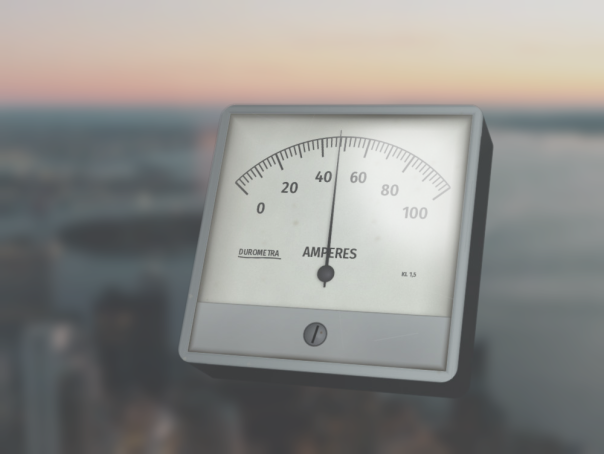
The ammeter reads 48; A
